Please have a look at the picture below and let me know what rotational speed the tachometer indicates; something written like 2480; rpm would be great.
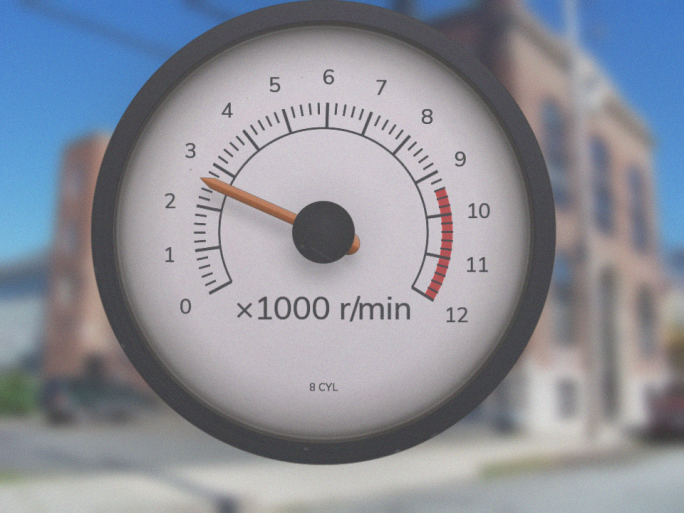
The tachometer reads 2600; rpm
